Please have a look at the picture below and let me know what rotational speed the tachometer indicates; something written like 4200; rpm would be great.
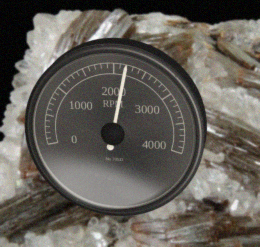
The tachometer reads 2200; rpm
